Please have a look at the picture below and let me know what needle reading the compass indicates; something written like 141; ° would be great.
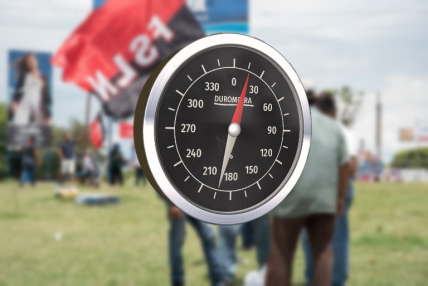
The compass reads 15; °
